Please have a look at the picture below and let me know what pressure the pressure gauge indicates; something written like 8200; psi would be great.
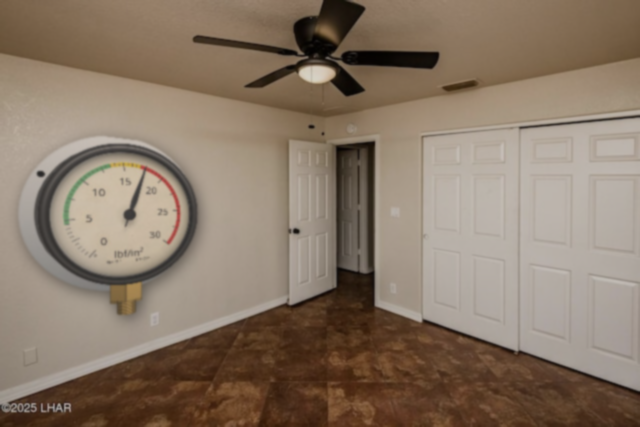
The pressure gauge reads 17.5; psi
